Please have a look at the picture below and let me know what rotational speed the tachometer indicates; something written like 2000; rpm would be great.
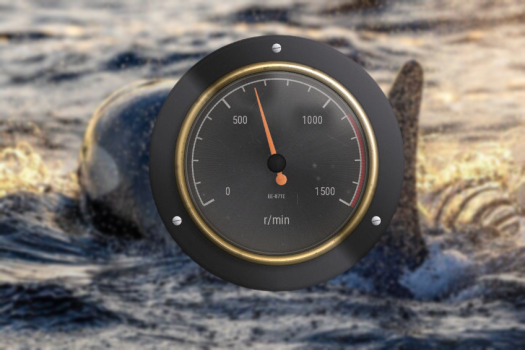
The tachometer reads 650; rpm
